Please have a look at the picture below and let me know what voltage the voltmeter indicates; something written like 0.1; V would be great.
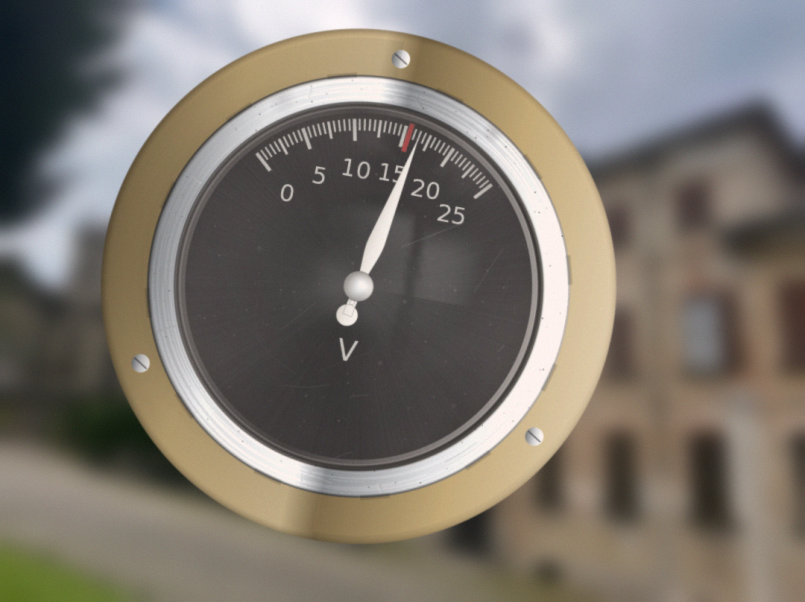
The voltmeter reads 16.5; V
